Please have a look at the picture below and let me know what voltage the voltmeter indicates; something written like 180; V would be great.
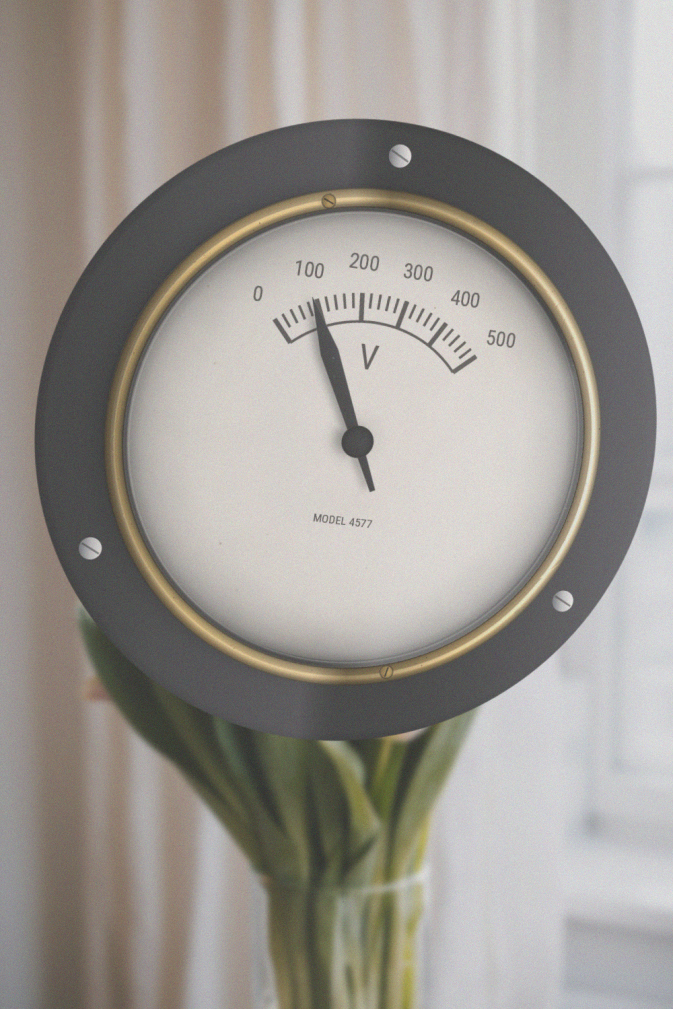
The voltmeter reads 90; V
